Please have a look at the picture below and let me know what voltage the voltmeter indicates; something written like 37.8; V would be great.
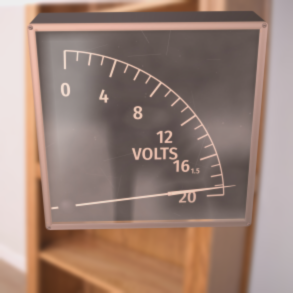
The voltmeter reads 19; V
